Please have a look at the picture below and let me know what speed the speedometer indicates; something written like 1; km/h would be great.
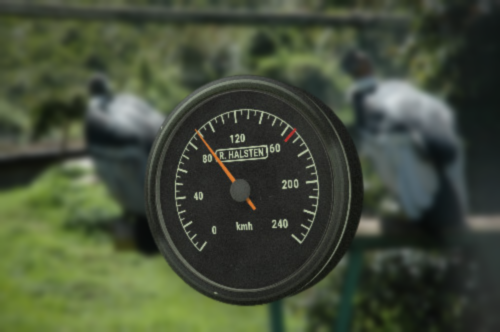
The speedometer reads 90; km/h
